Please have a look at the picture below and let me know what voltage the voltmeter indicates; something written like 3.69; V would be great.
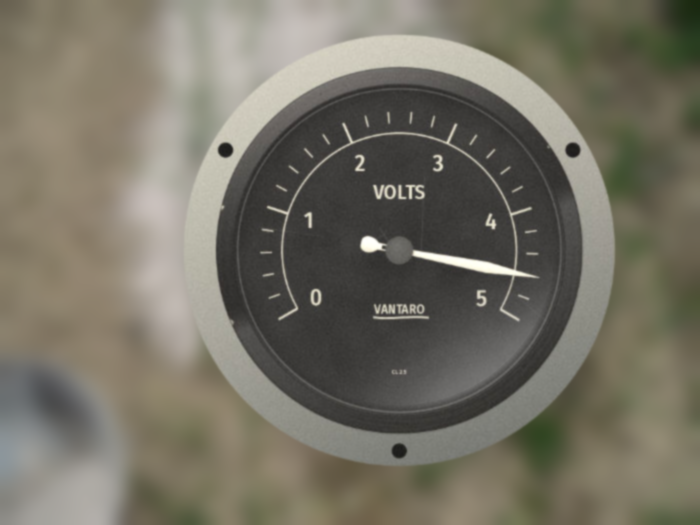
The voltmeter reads 4.6; V
